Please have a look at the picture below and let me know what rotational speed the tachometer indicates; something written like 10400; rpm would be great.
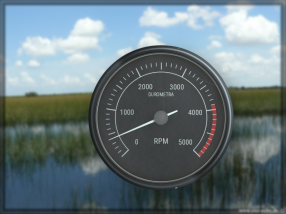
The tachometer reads 400; rpm
